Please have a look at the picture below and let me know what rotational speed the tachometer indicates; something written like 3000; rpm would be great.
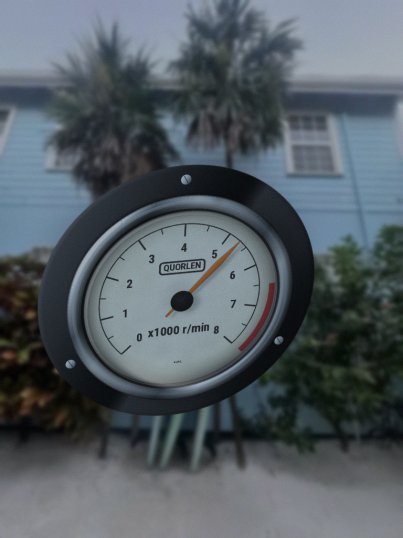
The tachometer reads 5250; rpm
